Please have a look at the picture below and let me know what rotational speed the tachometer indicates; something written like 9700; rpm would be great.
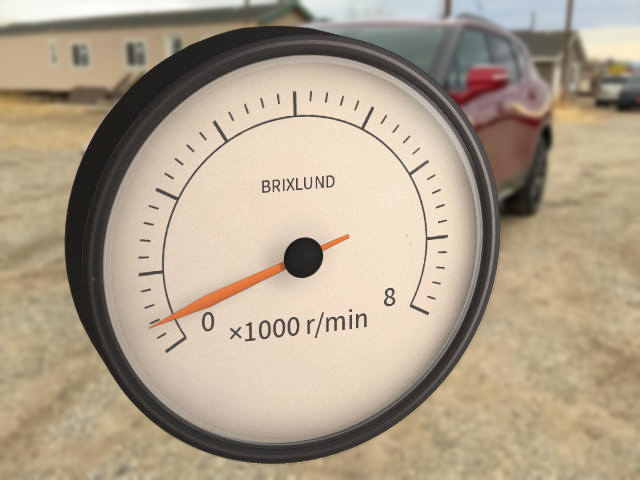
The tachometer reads 400; rpm
